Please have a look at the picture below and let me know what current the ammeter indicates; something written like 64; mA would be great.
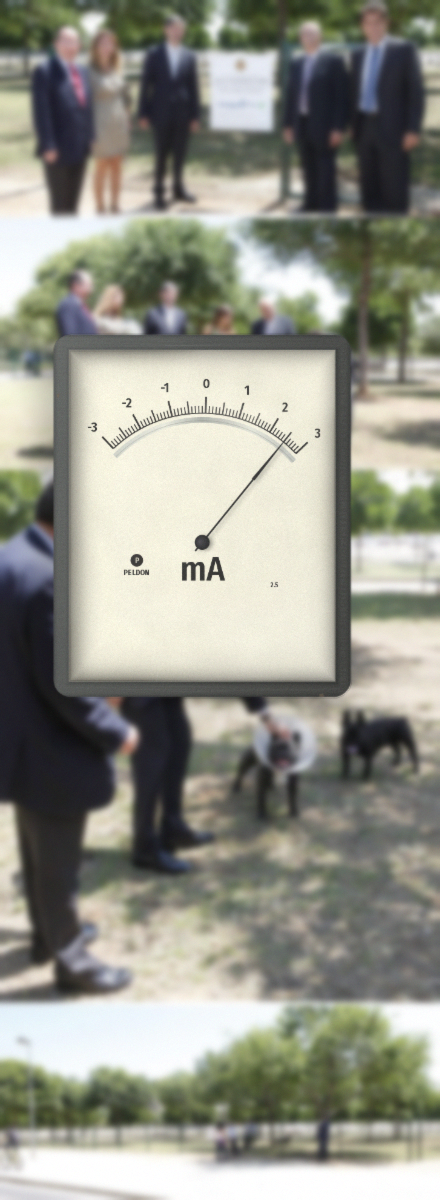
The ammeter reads 2.5; mA
